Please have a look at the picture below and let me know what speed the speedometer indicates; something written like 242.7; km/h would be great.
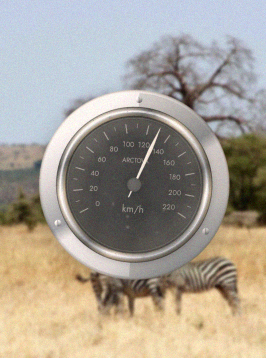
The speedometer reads 130; km/h
